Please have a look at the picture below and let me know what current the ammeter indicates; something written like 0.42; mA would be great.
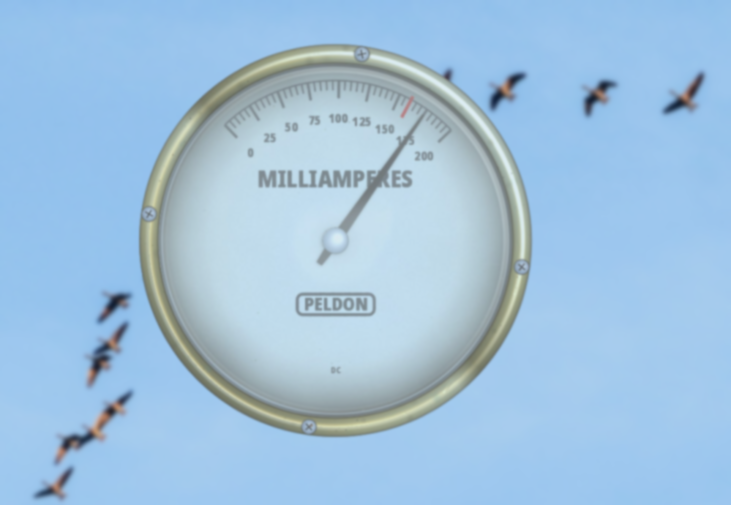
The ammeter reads 175; mA
